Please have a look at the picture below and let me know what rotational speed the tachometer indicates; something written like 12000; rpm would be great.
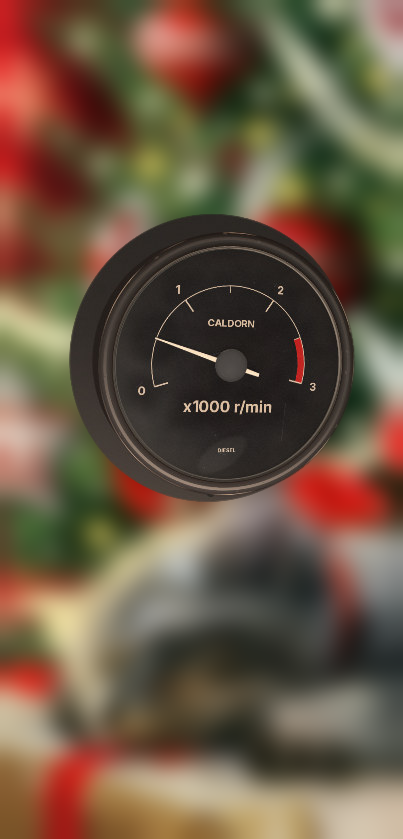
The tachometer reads 500; rpm
